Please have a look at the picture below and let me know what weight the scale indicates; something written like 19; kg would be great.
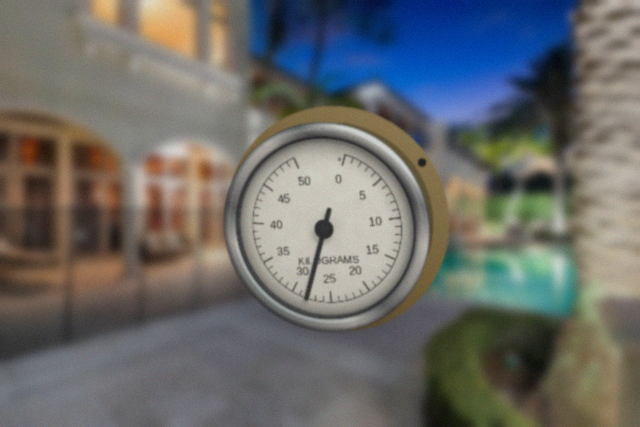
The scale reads 28; kg
